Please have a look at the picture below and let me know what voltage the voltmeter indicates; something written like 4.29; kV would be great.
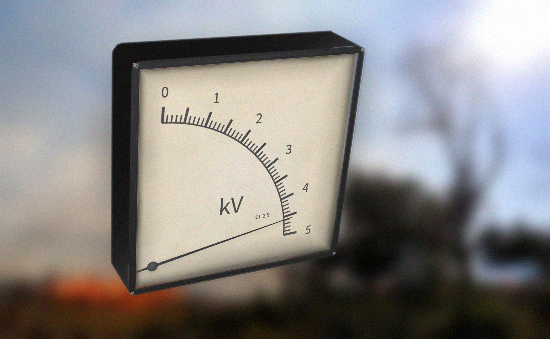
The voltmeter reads 4.5; kV
